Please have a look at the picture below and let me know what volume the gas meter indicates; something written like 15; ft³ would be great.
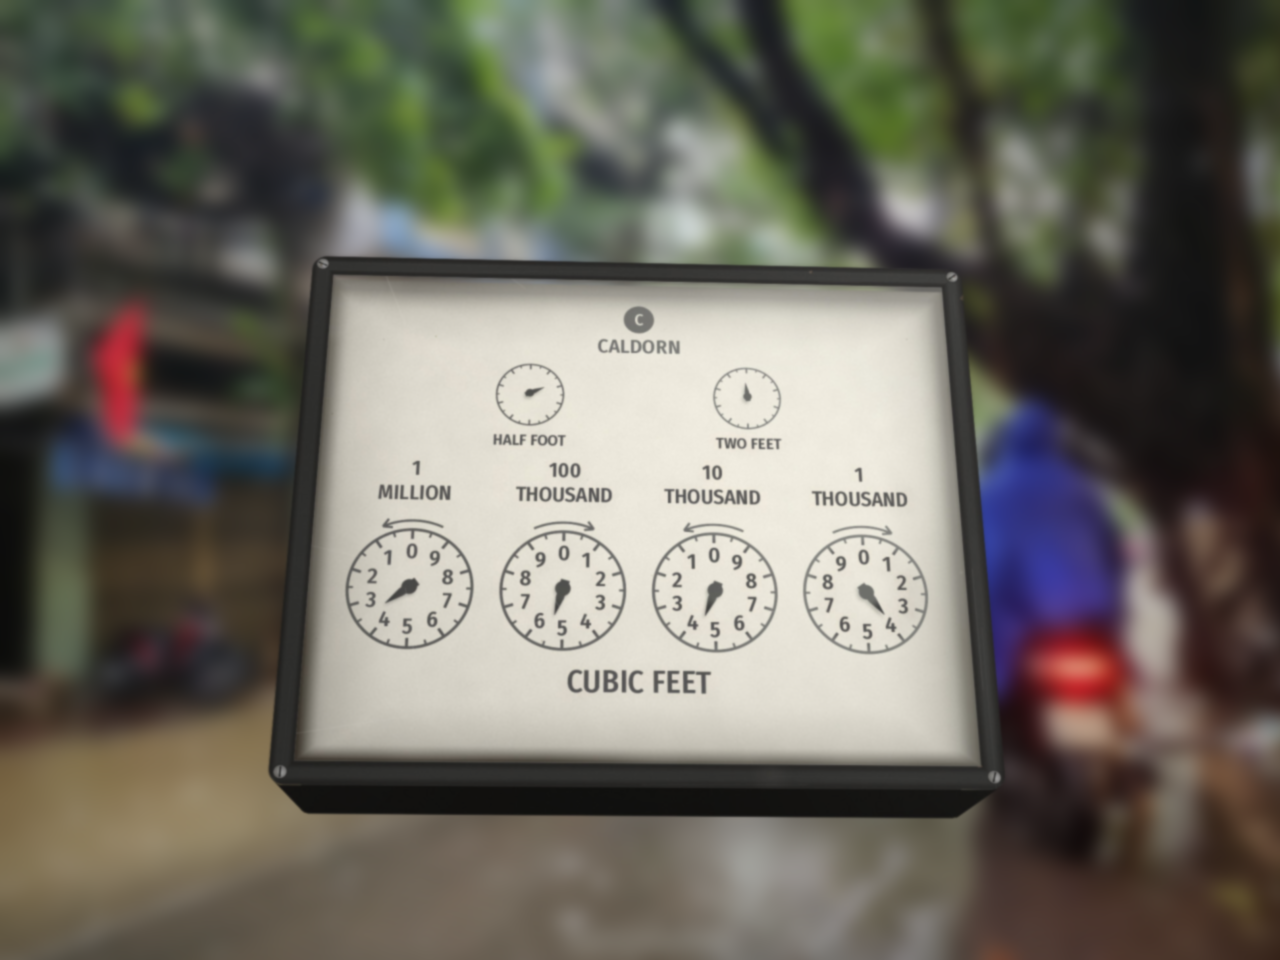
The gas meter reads 354400; ft³
